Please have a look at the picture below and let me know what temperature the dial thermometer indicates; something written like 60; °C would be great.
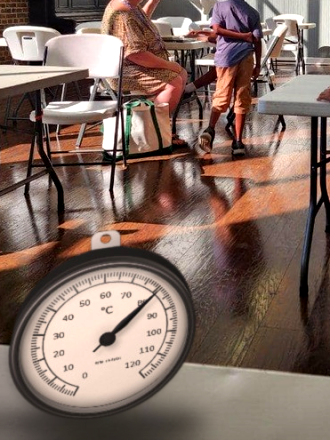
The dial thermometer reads 80; °C
